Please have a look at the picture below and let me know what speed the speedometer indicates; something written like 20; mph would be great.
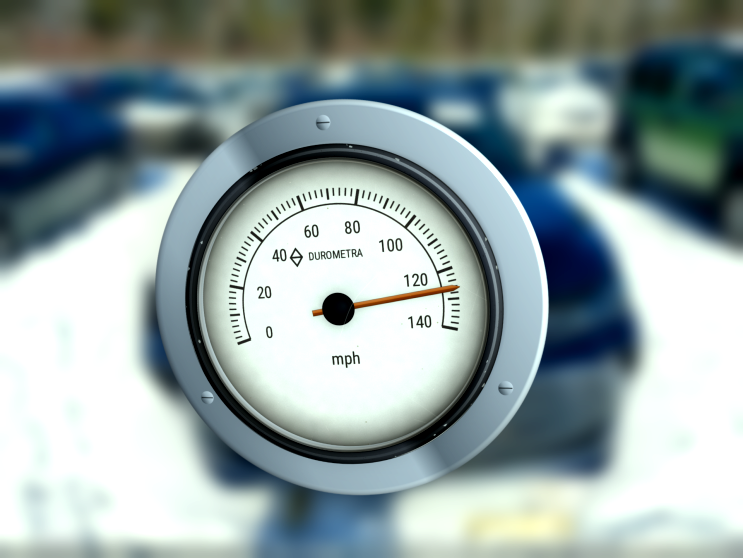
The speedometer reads 126; mph
